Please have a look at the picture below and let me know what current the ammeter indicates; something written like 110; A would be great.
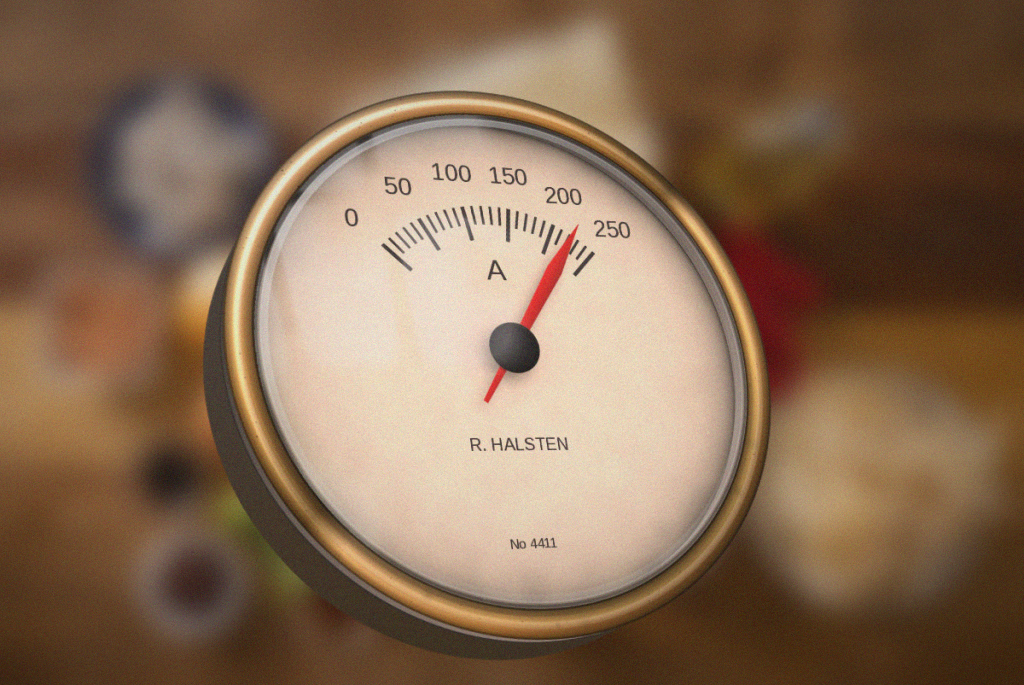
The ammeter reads 220; A
